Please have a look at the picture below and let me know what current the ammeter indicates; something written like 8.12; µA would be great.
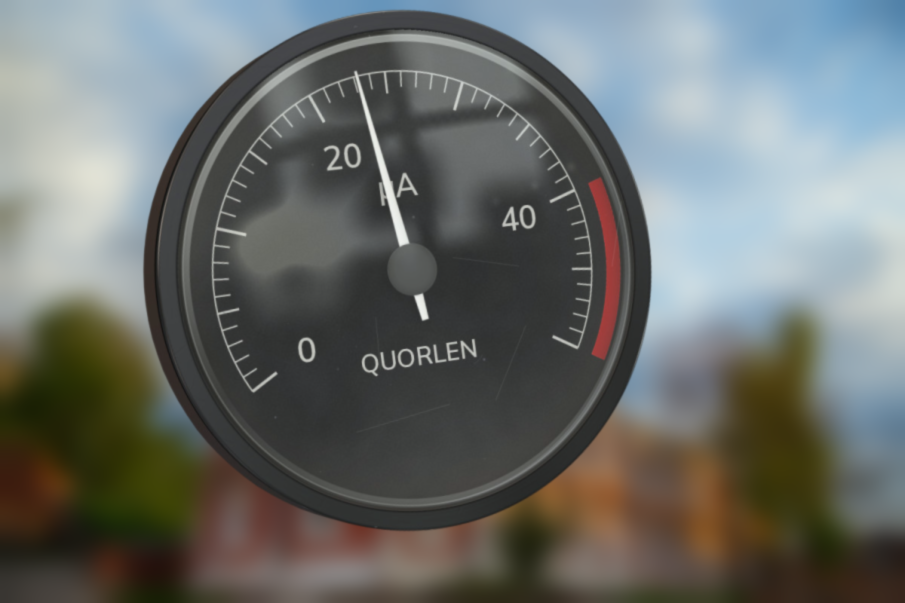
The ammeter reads 23; µA
